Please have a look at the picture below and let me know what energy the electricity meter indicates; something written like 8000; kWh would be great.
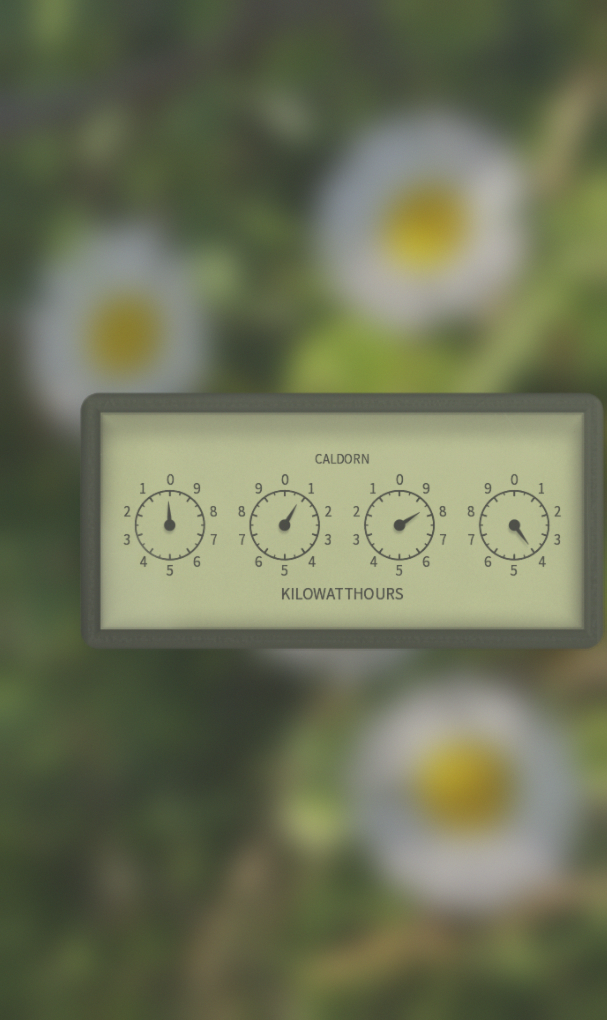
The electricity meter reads 84; kWh
